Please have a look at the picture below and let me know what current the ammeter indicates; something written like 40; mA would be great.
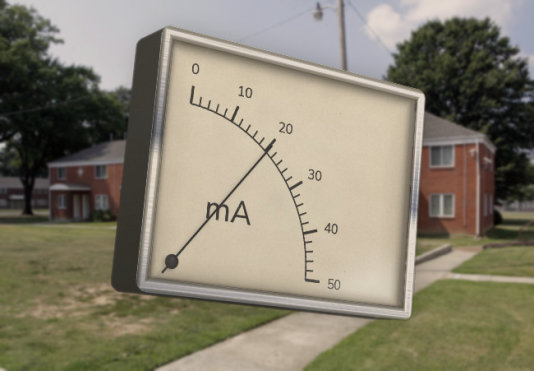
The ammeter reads 20; mA
